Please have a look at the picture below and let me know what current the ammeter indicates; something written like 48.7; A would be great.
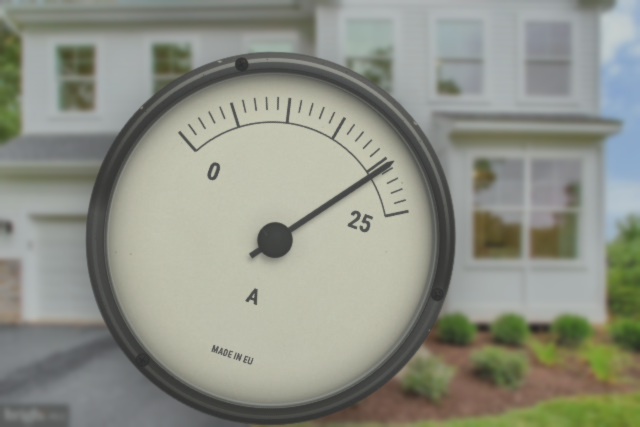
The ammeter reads 20.5; A
